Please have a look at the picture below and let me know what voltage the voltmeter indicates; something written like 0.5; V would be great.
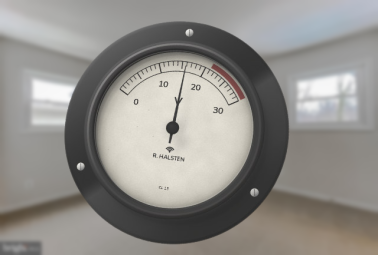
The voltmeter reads 16; V
